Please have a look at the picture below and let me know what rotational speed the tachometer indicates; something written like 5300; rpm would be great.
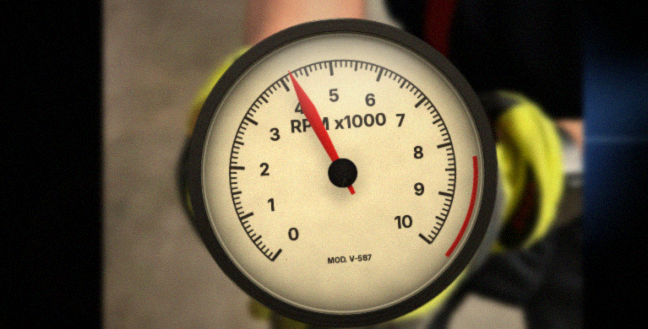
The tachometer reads 4200; rpm
